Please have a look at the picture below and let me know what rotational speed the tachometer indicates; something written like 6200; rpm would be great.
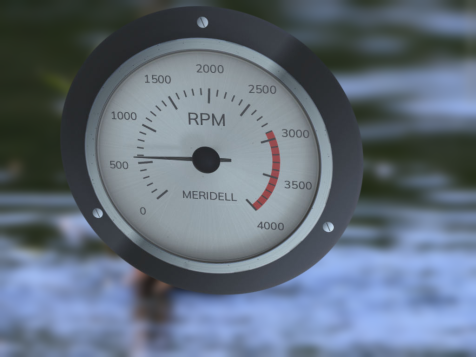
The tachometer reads 600; rpm
